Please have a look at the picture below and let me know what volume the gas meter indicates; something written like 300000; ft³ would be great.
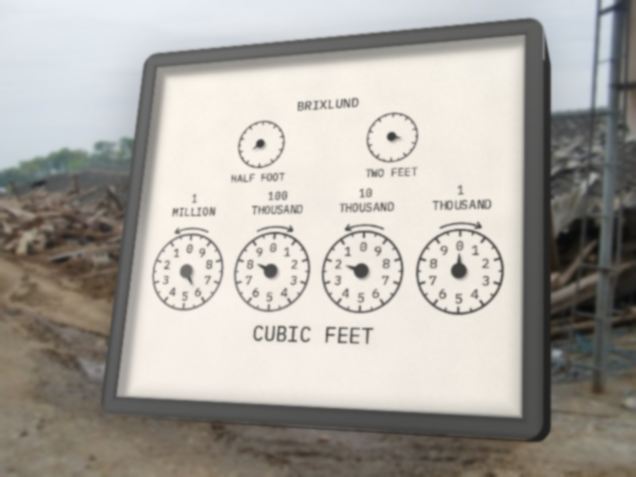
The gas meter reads 582000; ft³
